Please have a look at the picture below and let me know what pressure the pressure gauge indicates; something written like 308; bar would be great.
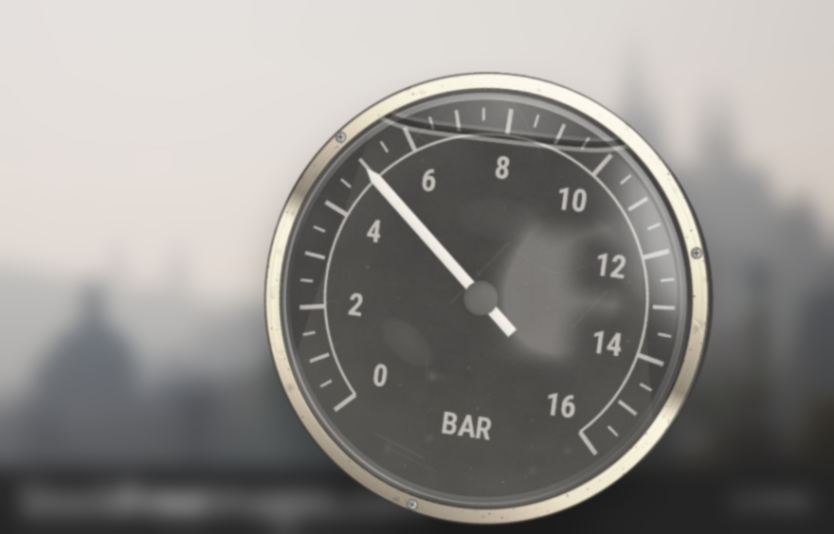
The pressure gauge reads 5; bar
